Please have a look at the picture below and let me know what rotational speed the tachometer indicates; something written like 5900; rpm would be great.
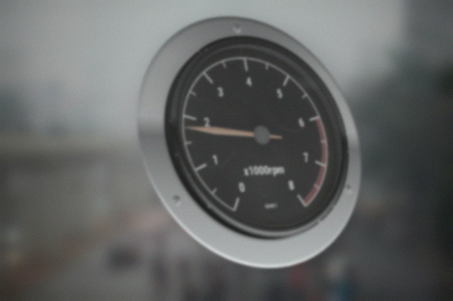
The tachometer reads 1750; rpm
